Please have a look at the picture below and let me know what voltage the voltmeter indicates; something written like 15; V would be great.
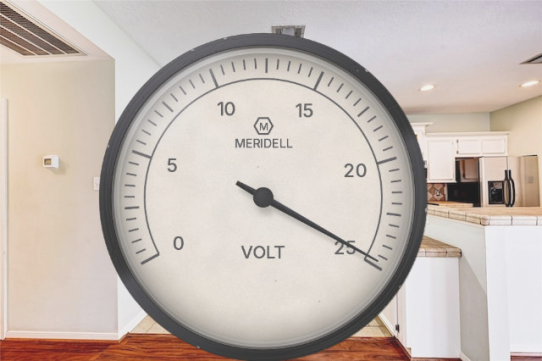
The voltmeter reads 24.75; V
